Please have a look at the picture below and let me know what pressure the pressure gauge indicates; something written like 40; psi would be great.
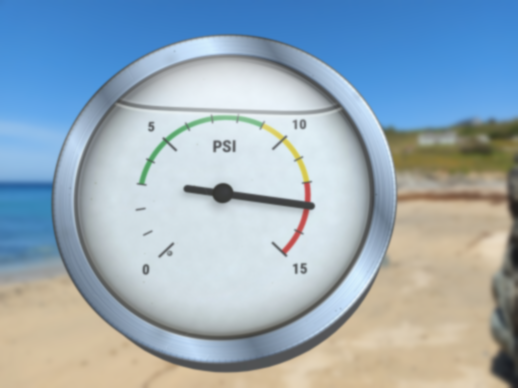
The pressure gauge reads 13; psi
